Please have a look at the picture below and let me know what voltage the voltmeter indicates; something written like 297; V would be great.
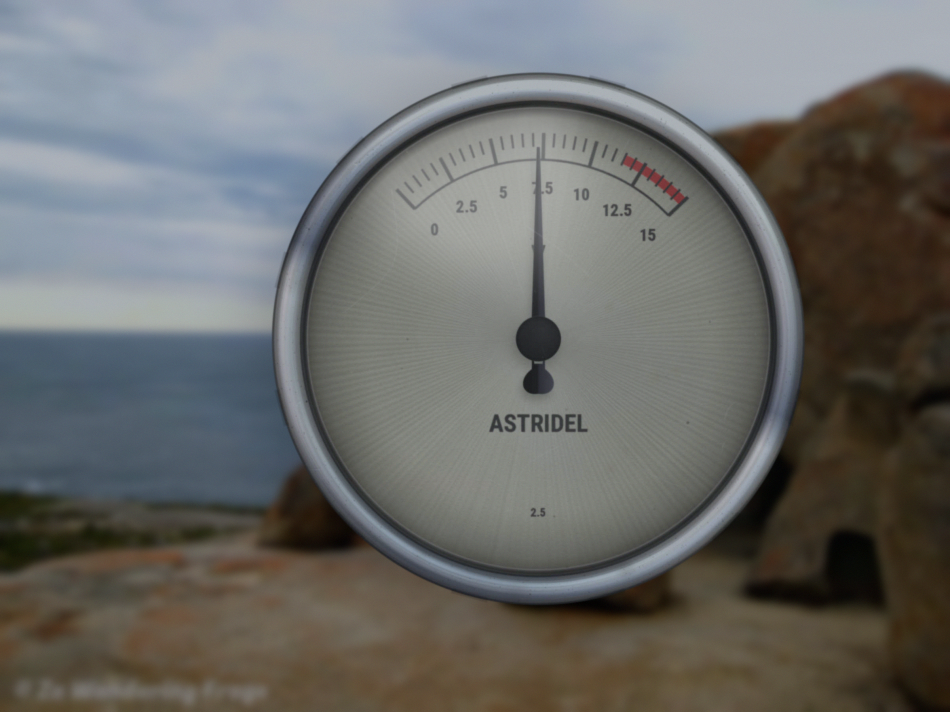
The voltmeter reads 7.25; V
